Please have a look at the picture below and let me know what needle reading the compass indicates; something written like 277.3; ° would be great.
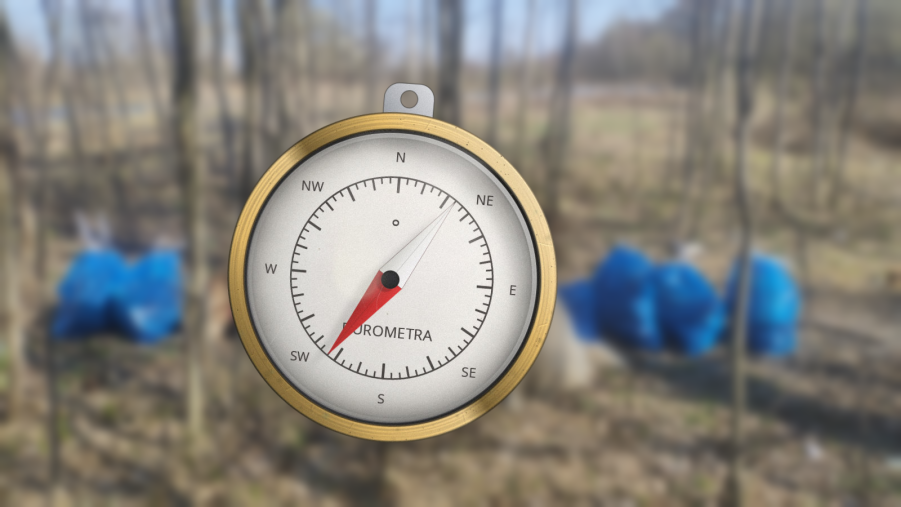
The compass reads 215; °
